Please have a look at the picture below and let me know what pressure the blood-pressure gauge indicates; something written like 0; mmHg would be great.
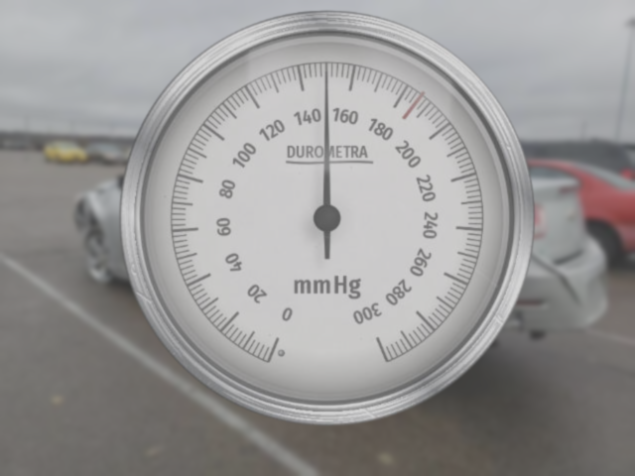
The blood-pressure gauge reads 150; mmHg
